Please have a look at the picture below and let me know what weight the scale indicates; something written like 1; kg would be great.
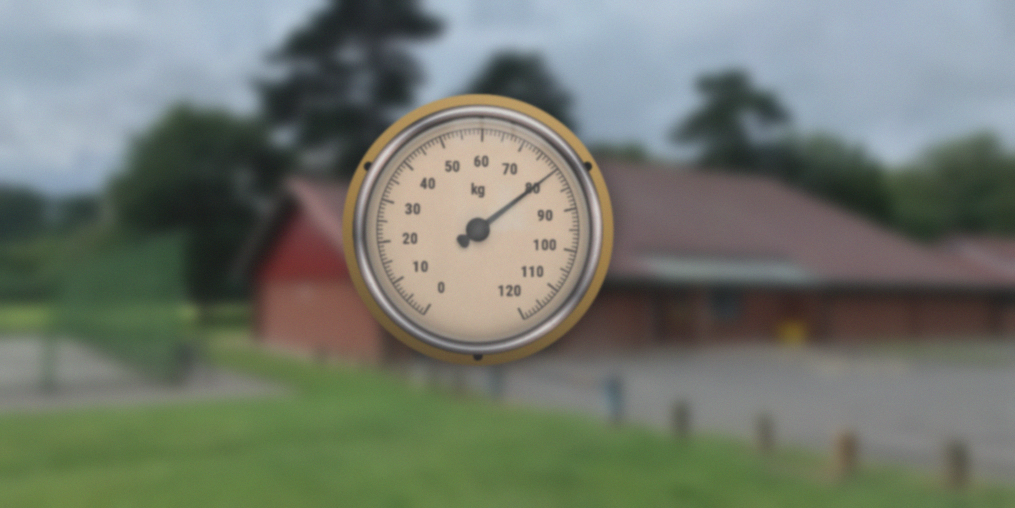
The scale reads 80; kg
